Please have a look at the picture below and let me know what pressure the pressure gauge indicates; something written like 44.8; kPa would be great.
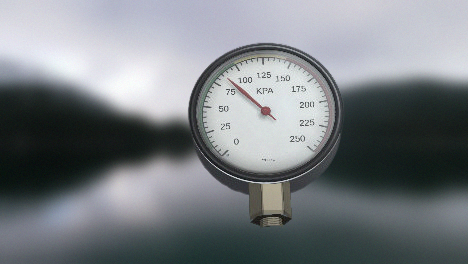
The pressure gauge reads 85; kPa
